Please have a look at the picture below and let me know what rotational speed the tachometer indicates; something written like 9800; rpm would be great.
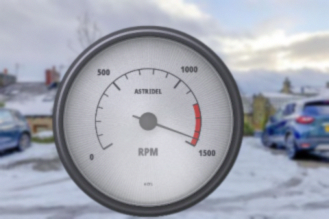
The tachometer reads 1450; rpm
